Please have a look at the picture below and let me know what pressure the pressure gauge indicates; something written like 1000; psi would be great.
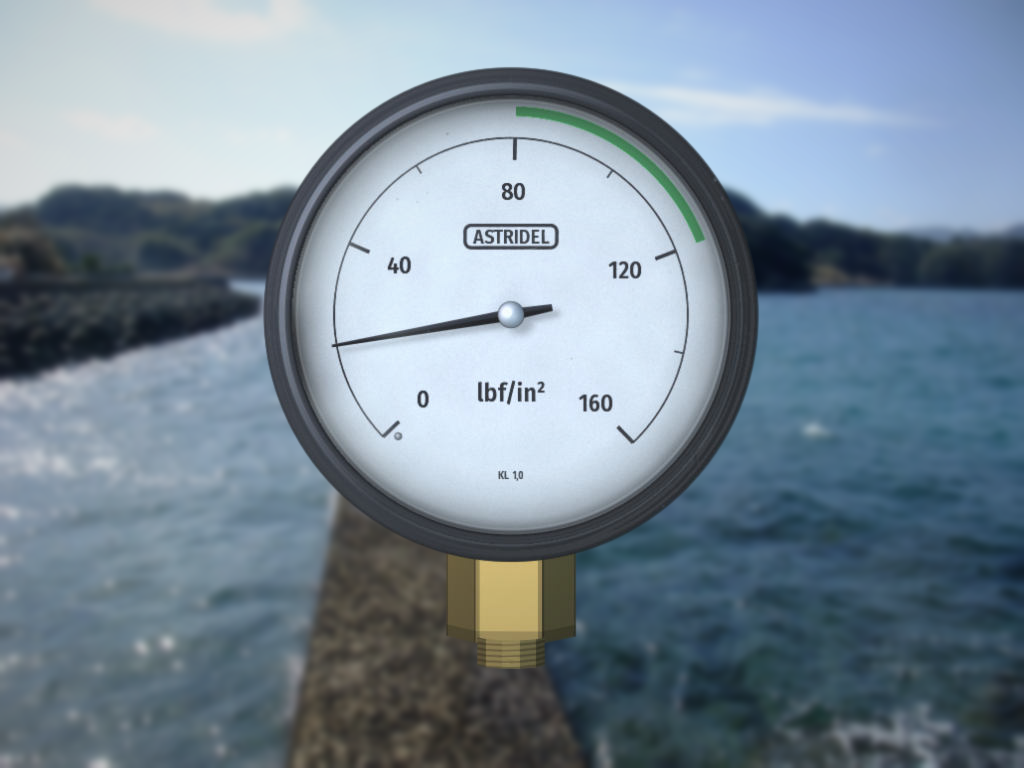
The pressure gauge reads 20; psi
